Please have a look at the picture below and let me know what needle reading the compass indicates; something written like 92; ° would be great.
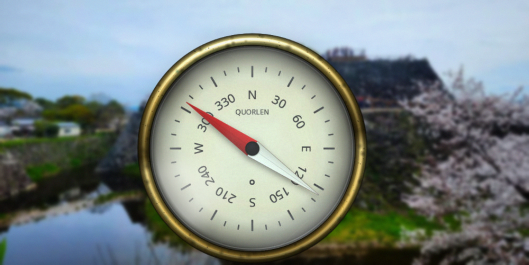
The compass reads 305; °
